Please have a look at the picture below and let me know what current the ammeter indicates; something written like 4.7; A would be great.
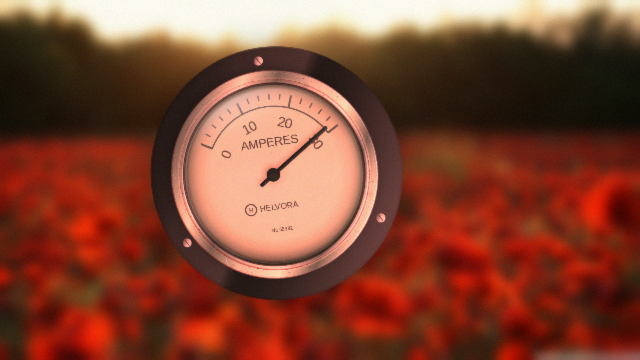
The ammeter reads 29; A
